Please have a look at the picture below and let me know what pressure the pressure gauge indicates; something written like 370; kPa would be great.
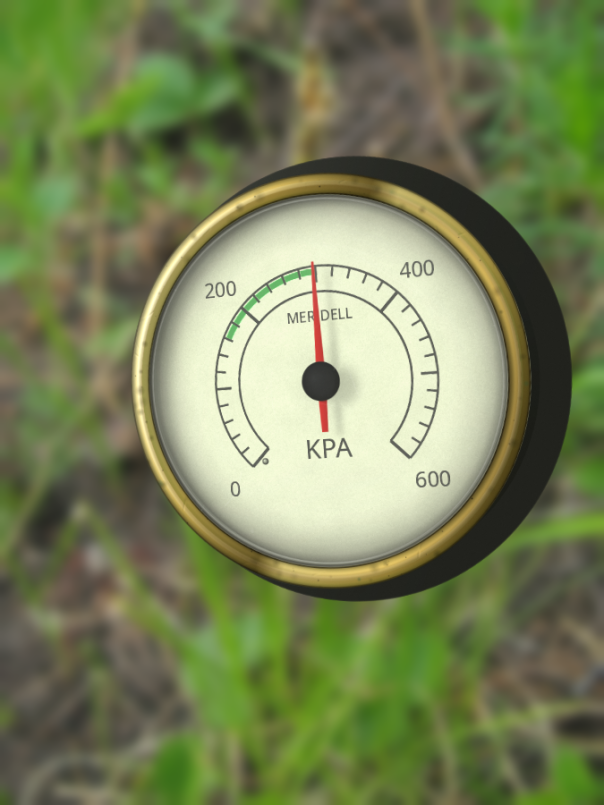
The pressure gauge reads 300; kPa
